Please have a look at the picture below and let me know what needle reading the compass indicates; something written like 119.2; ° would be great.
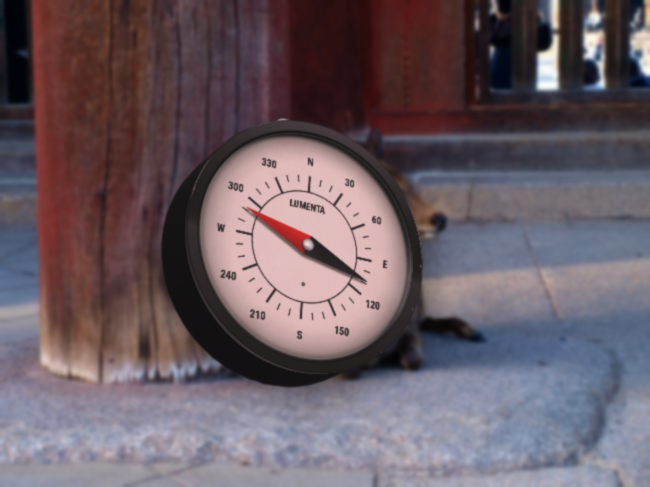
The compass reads 290; °
